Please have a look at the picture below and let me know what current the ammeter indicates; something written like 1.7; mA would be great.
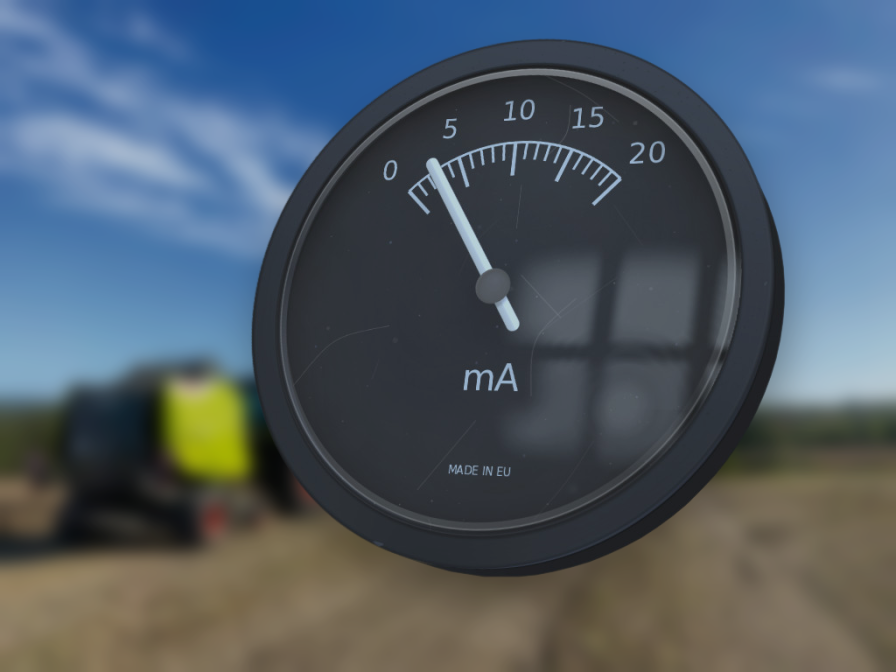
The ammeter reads 3; mA
